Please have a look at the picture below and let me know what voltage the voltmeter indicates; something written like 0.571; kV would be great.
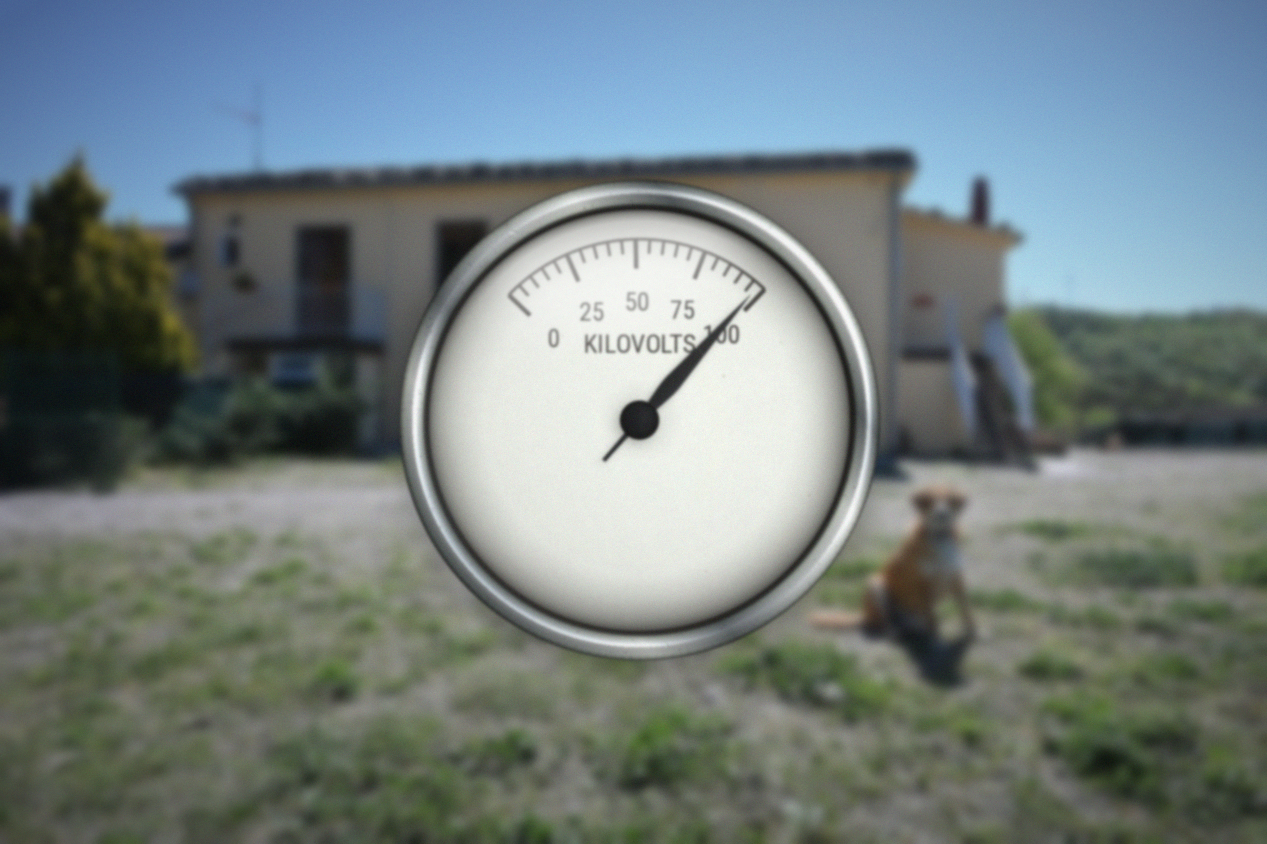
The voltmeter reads 97.5; kV
